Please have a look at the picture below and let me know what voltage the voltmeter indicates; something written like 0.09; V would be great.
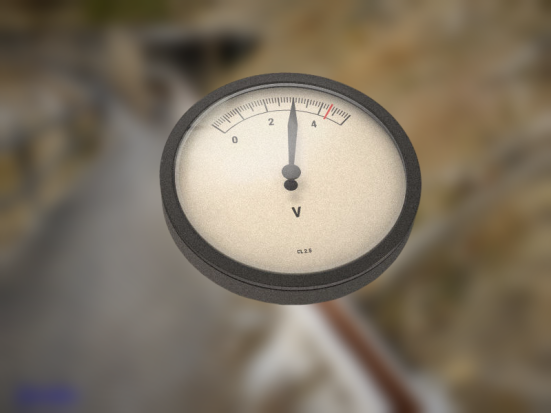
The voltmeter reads 3; V
